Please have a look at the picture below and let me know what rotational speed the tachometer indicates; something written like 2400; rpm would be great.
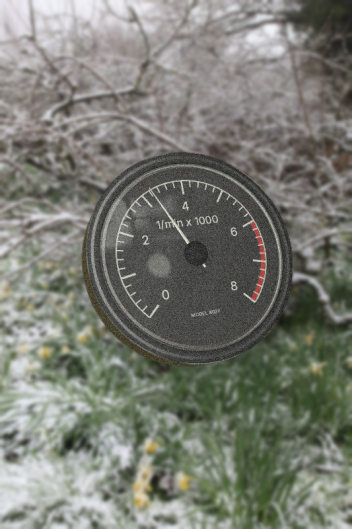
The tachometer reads 3200; rpm
